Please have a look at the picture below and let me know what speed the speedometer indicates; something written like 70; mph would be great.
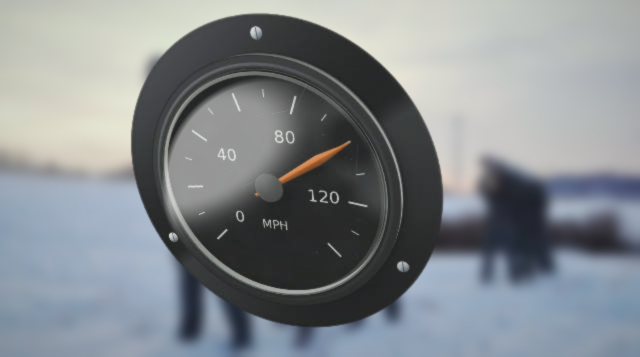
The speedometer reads 100; mph
